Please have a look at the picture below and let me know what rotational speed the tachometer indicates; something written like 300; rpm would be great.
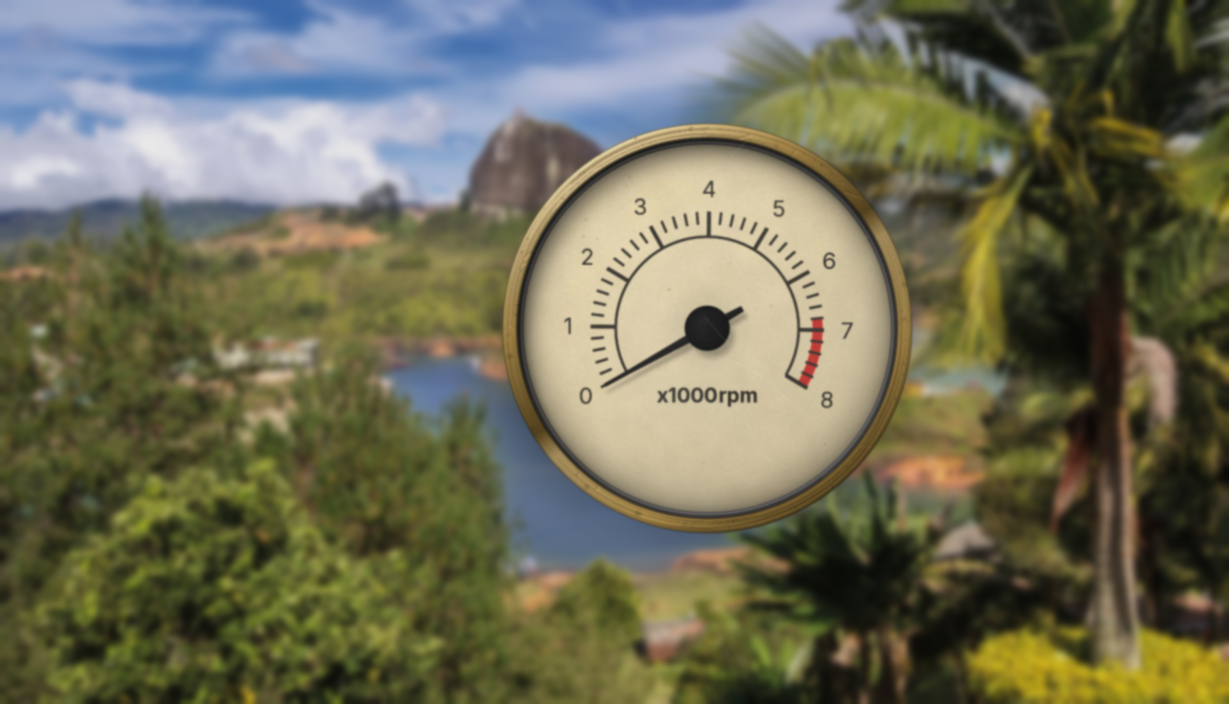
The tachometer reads 0; rpm
